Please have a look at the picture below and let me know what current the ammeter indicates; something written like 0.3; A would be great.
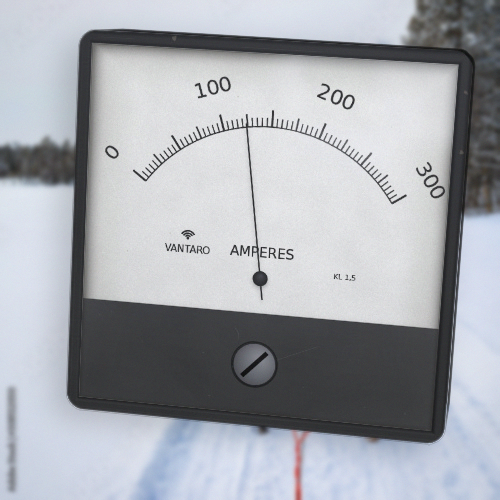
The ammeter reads 125; A
